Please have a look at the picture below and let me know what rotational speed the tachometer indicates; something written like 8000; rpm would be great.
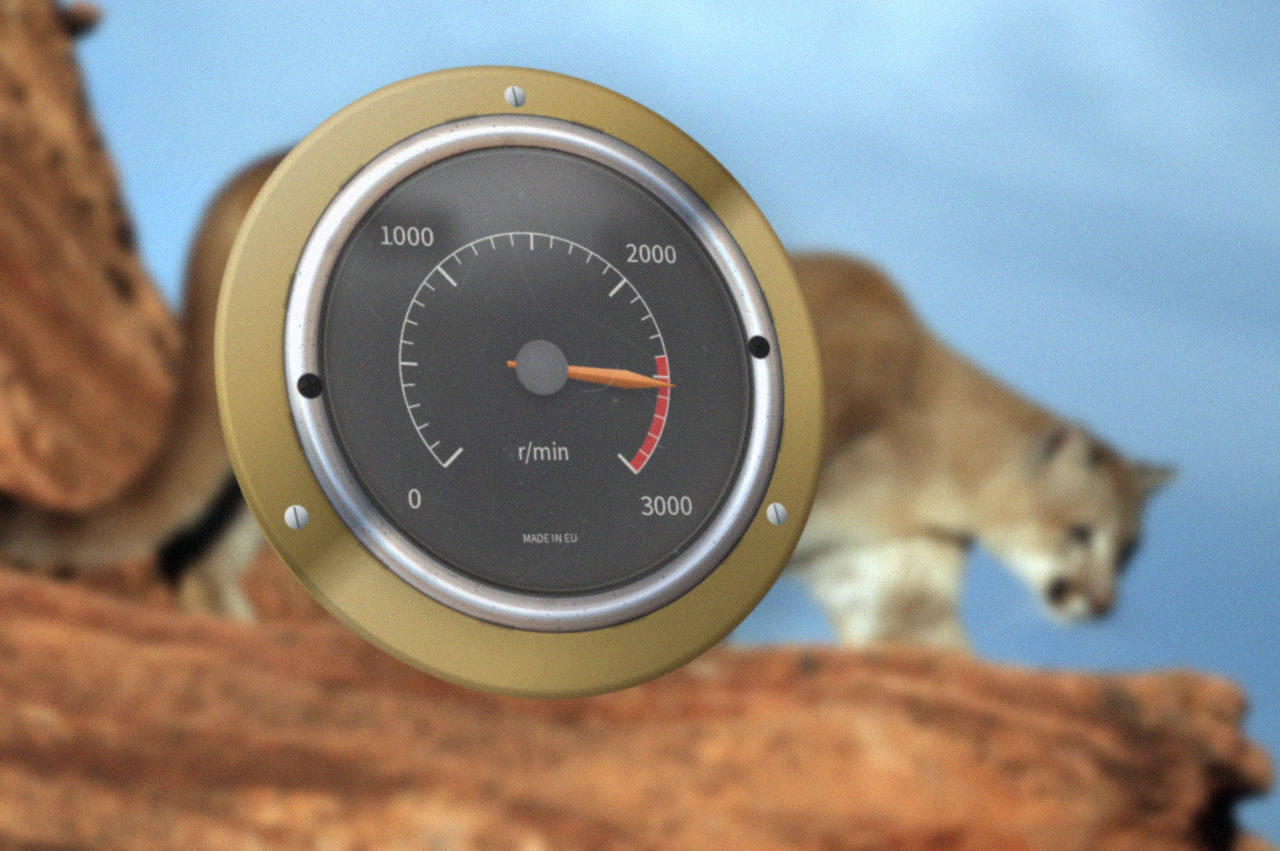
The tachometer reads 2550; rpm
